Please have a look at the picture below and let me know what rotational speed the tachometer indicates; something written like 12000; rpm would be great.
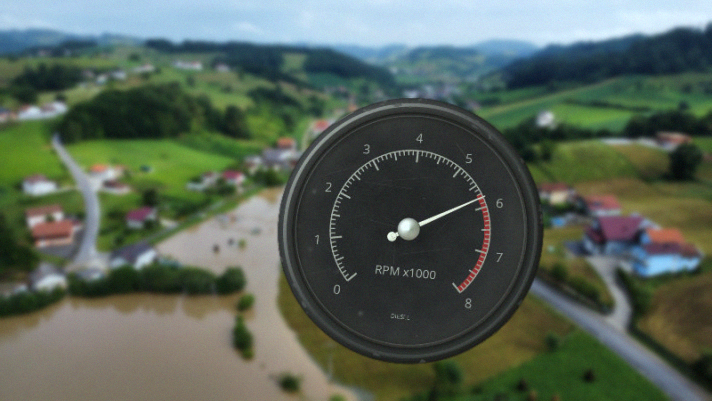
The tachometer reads 5800; rpm
